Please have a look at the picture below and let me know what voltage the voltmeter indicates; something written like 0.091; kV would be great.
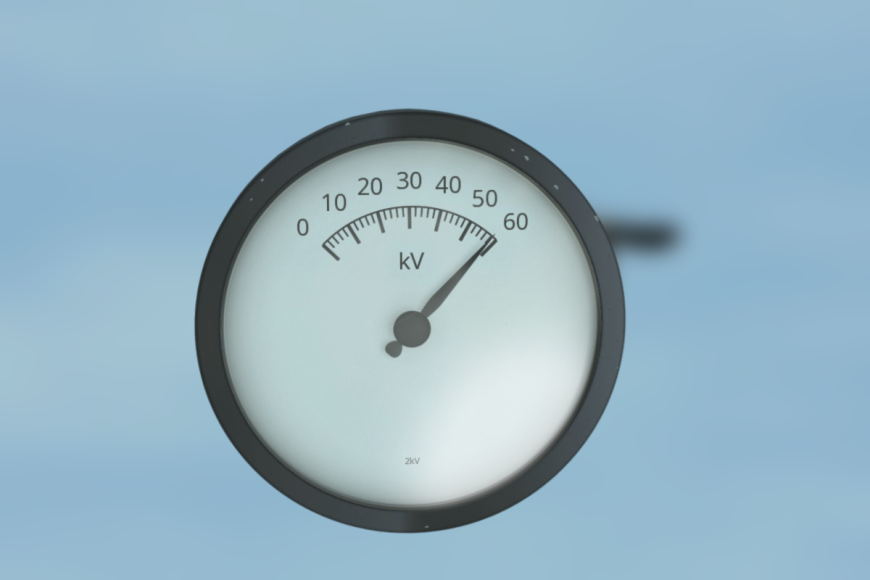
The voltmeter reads 58; kV
